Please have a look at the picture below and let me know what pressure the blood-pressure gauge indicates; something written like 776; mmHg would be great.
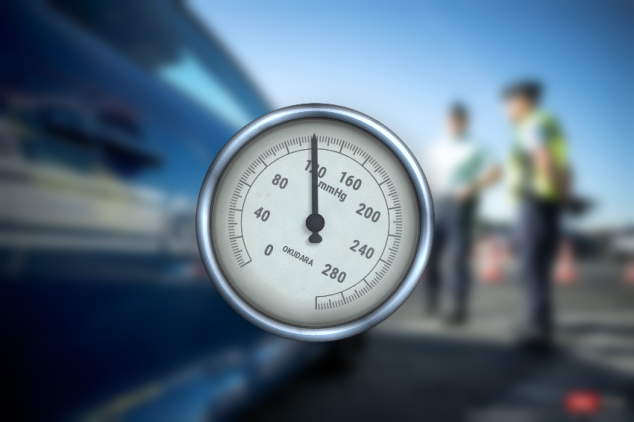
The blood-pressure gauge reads 120; mmHg
